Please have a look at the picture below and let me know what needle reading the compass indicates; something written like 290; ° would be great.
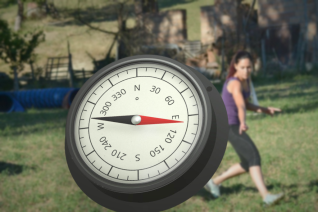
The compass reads 100; °
